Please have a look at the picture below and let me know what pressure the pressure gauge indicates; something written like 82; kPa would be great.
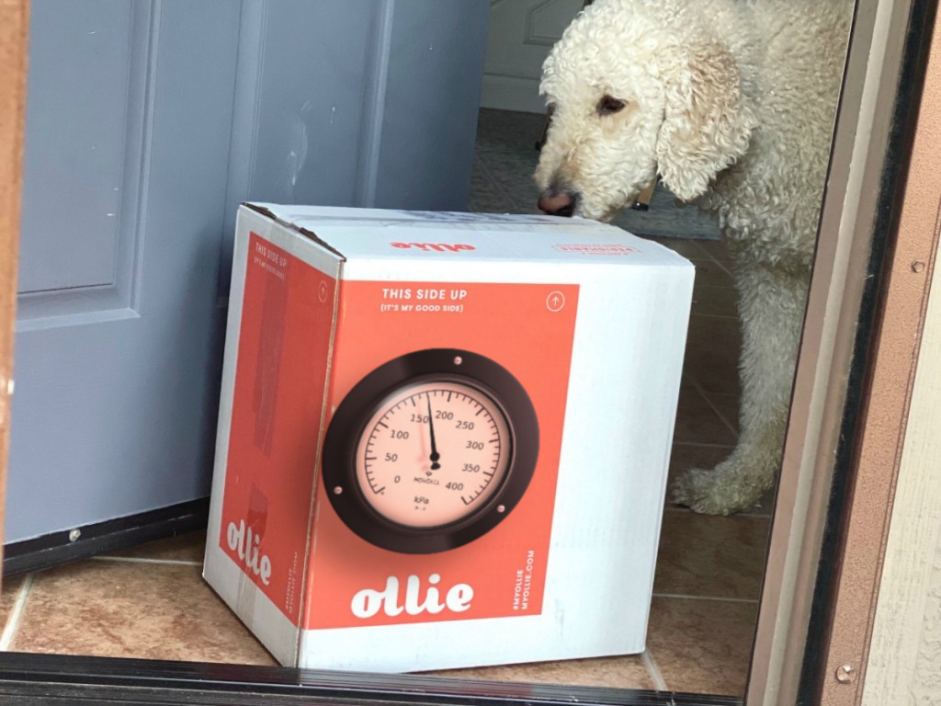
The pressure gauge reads 170; kPa
